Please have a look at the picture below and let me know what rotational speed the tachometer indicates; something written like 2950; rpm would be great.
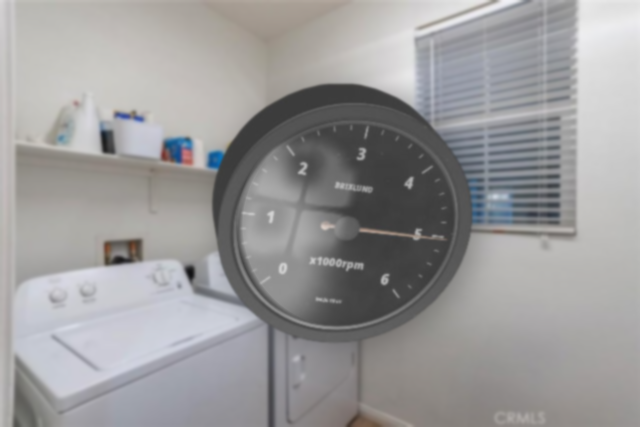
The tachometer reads 5000; rpm
